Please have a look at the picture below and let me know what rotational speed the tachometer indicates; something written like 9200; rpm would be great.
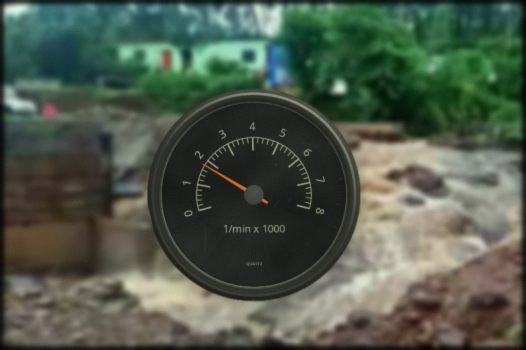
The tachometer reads 1800; rpm
